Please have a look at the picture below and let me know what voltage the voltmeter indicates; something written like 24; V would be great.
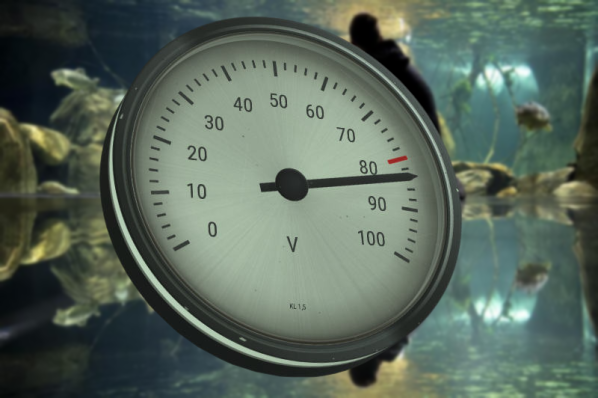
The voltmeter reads 84; V
